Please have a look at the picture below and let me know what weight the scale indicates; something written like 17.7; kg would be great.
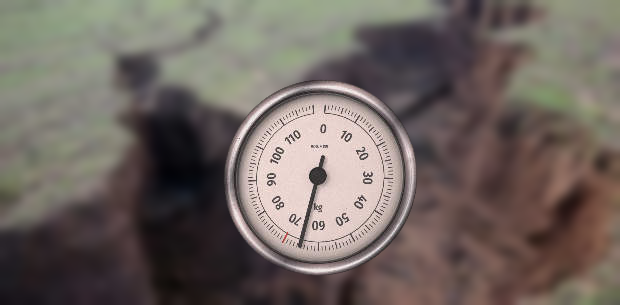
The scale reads 65; kg
